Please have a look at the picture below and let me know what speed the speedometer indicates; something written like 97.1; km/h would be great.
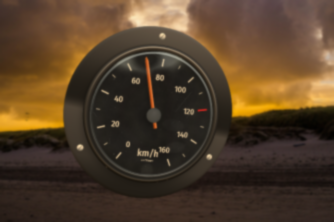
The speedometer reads 70; km/h
